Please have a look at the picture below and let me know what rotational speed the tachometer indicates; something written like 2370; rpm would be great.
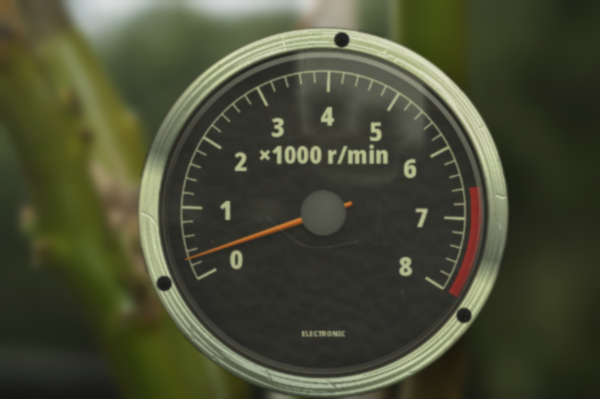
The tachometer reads 300; rpm
